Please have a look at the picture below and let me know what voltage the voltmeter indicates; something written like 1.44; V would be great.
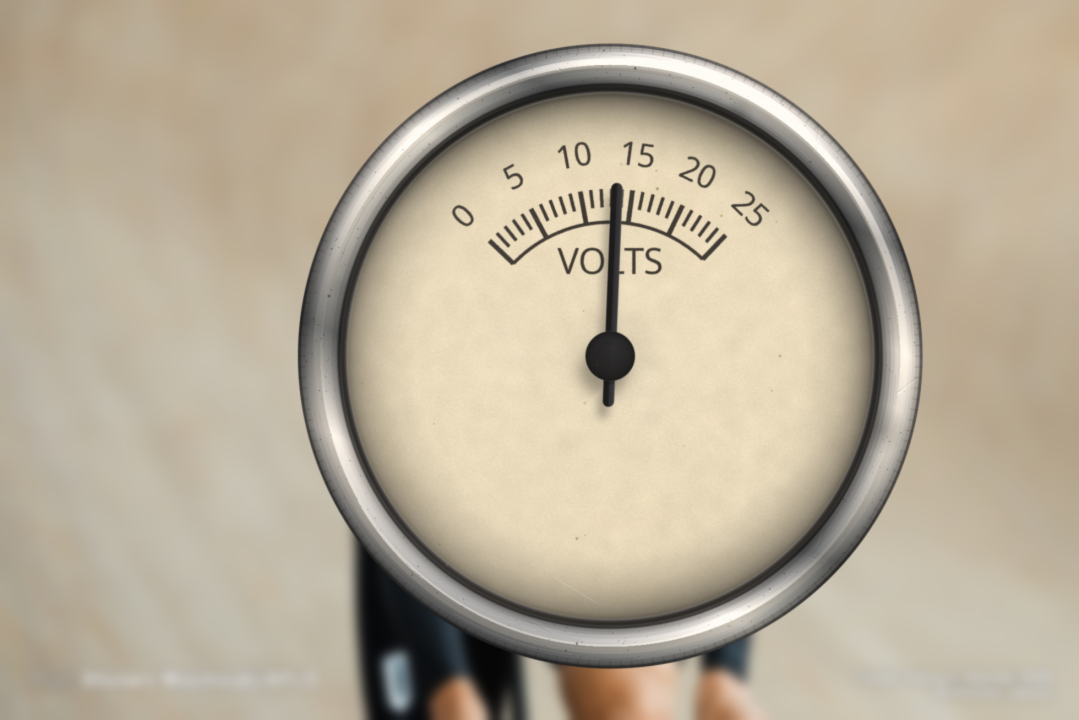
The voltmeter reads 13.5; V
